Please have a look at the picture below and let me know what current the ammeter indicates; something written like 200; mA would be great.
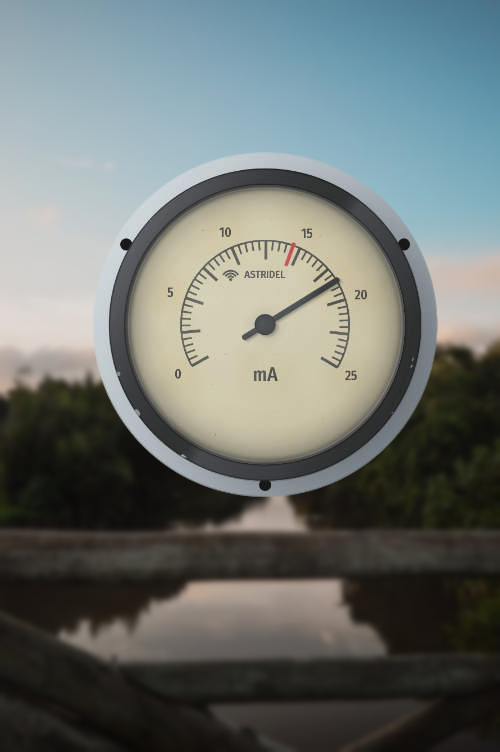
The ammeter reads 18.5; mA
